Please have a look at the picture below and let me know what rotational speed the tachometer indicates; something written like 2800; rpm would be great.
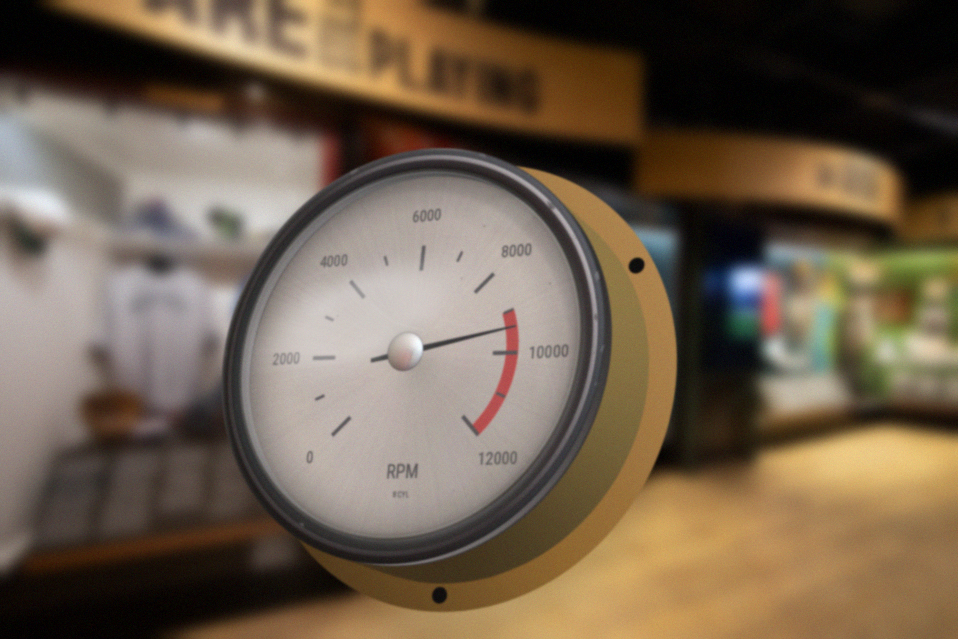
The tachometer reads 9500; rpm
